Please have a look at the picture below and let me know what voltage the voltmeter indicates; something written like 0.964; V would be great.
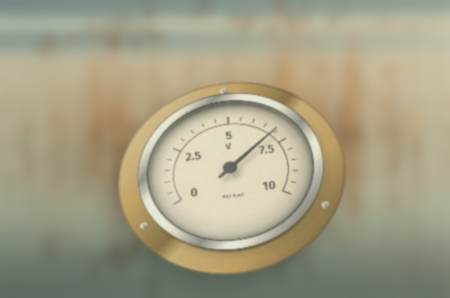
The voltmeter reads 7; V
